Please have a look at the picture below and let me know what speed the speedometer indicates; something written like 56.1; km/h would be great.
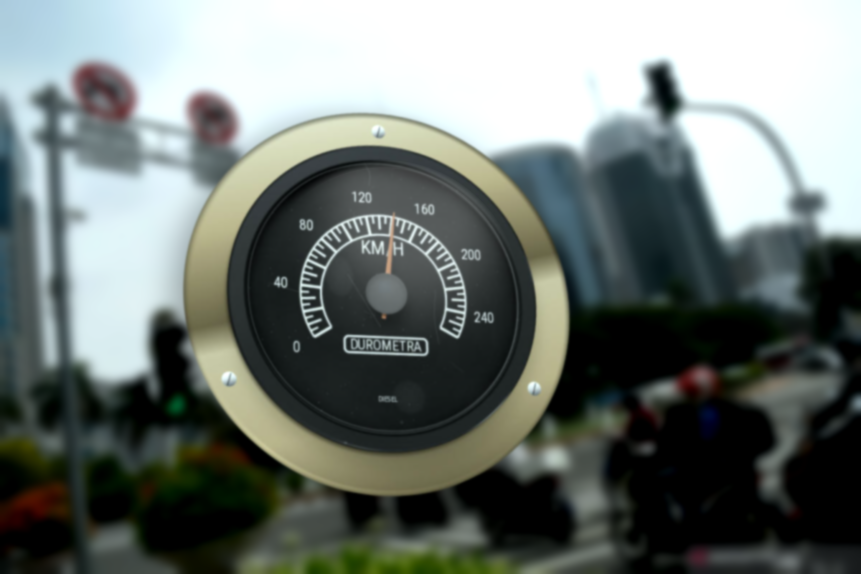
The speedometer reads 140; km/h
